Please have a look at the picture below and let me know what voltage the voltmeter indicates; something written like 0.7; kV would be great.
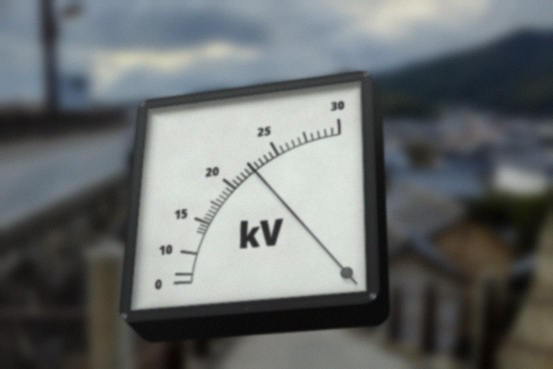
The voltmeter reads 22.5; kV
